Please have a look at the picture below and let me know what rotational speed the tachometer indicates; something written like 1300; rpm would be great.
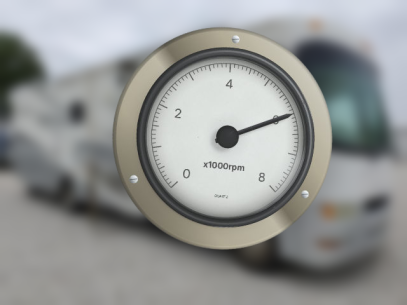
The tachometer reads 6000; rpm
